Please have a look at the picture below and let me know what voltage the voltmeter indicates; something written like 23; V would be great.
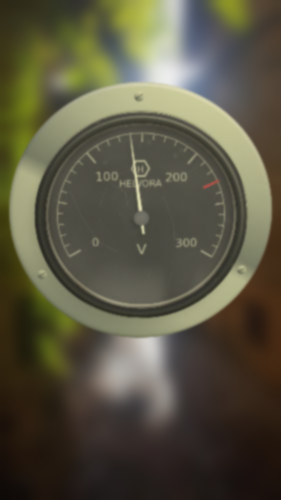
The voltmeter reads 140; V
